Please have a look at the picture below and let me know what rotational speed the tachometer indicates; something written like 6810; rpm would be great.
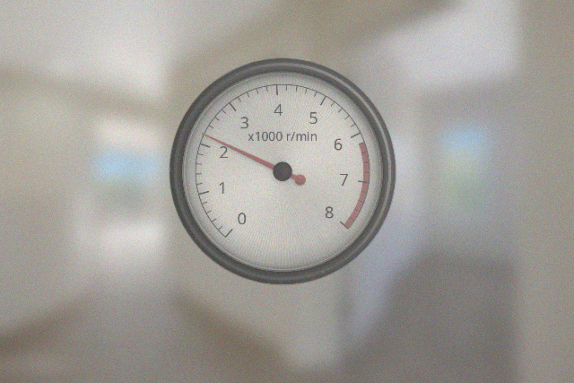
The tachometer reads 2200; rpm
